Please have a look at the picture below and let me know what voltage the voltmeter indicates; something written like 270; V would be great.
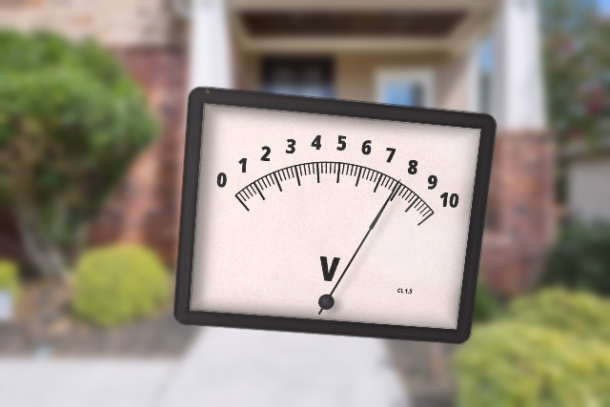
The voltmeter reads 7.8; V
